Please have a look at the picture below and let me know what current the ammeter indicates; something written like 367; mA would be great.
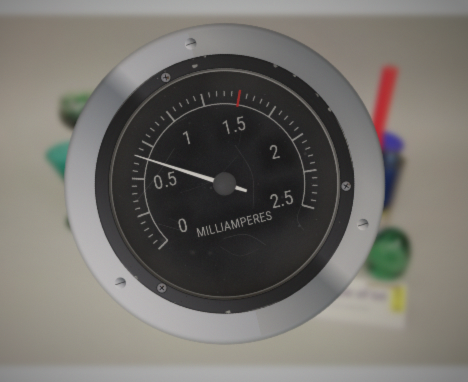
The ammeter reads 0.65; mA
